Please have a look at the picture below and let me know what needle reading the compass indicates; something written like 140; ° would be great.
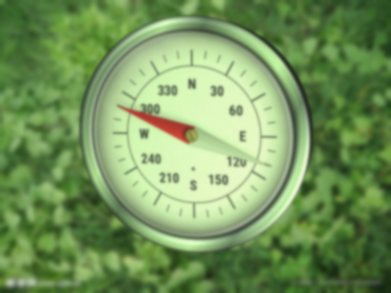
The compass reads 290; °
